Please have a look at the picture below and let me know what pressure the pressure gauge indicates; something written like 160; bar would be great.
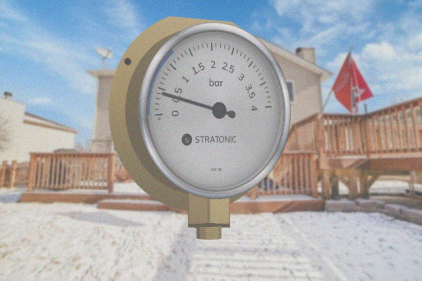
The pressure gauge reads 0.4; bar
